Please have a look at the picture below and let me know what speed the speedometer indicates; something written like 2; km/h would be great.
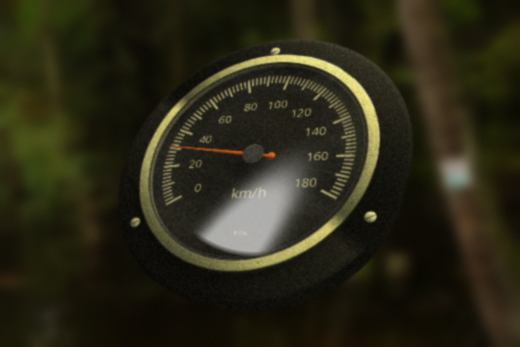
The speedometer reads 30; km/h
